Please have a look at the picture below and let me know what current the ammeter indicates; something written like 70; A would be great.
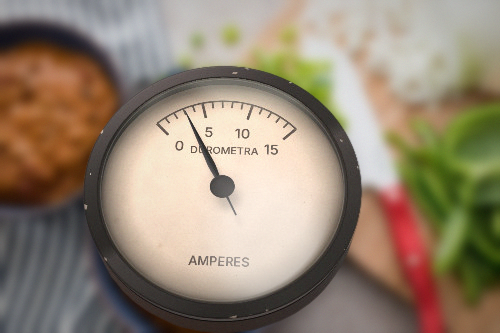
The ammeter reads 3; A
